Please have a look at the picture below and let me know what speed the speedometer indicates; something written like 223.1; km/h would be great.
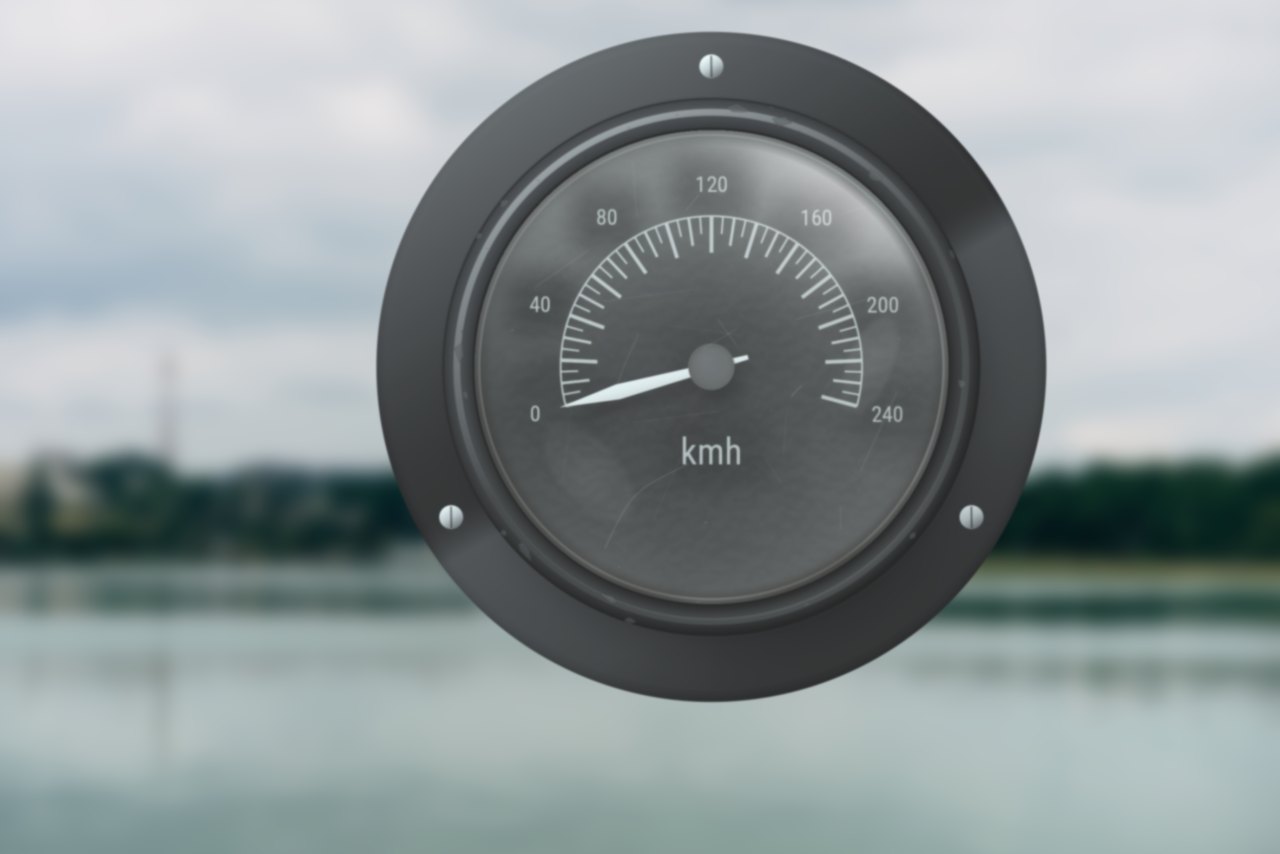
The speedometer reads 0; km/h
